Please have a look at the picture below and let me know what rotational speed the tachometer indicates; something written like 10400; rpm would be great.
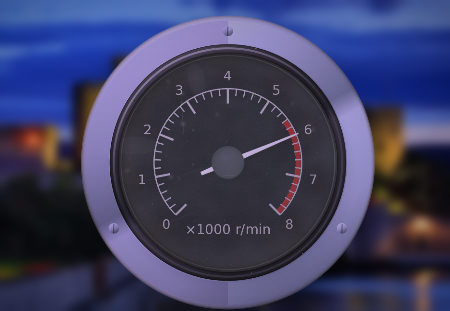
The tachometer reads 6000; rpm
